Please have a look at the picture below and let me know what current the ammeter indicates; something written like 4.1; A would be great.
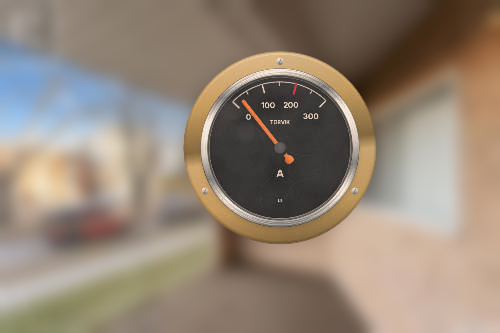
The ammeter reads 25; A
